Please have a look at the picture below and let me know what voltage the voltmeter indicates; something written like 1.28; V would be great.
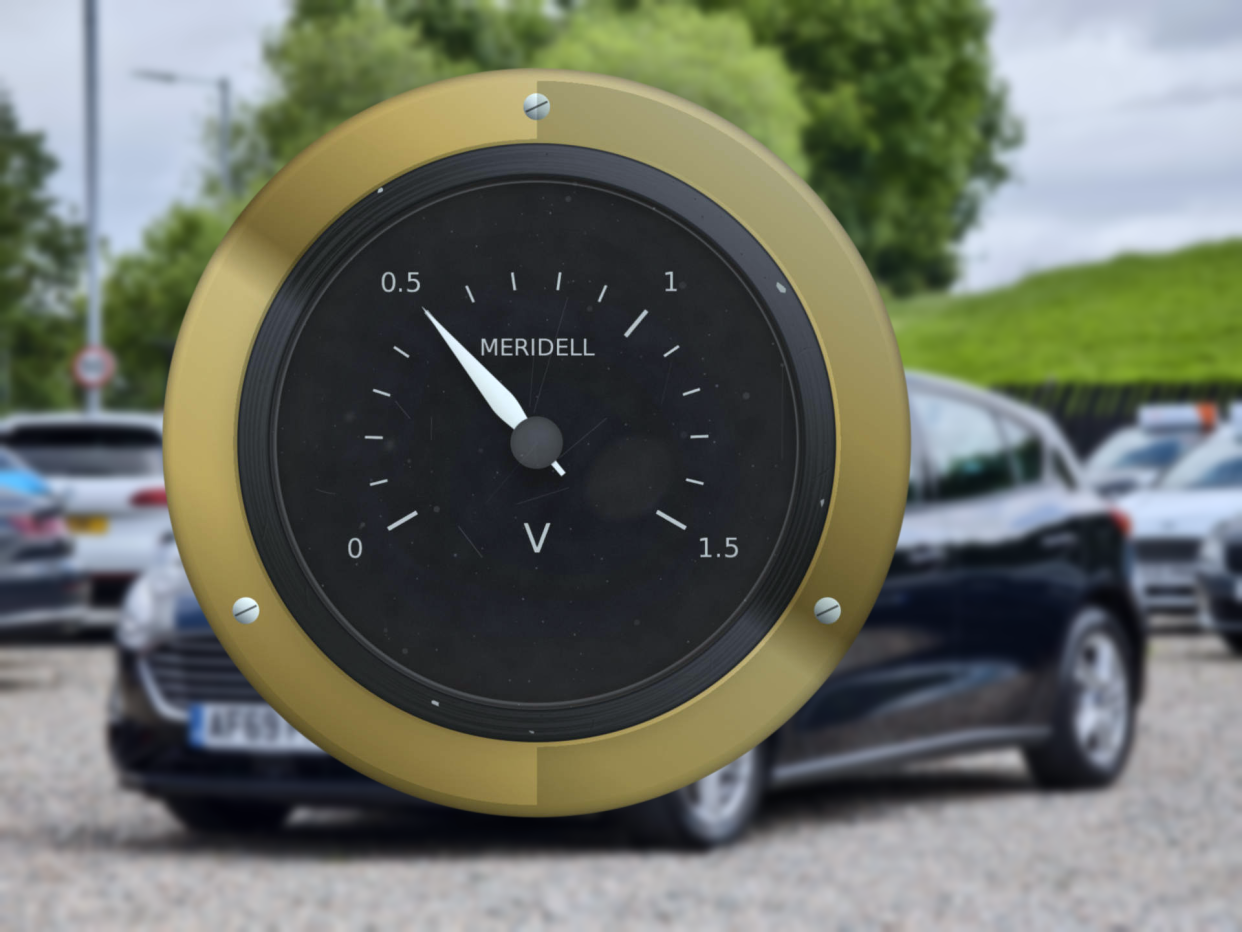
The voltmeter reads 0.5; V
